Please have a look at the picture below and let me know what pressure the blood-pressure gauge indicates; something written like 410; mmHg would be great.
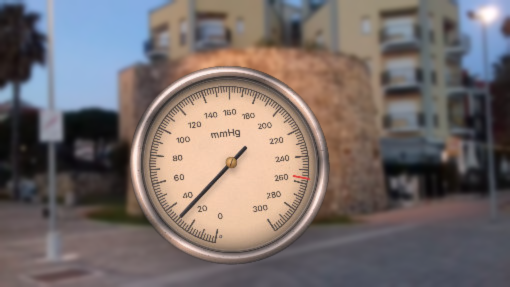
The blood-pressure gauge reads 30; mmHg
